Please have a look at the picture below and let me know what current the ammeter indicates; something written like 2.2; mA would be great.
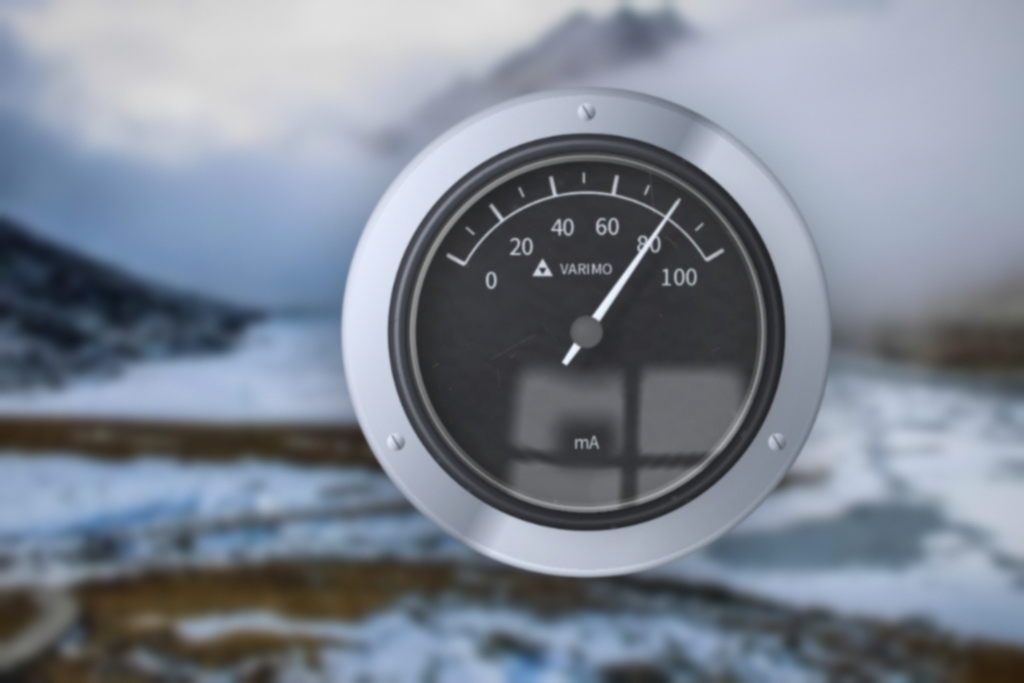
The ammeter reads 80; mA
